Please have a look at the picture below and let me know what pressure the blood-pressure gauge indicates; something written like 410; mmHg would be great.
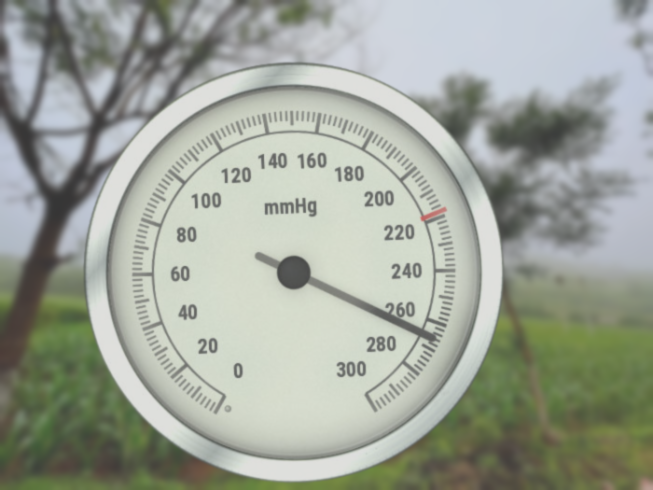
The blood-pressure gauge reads 266; mmHg
